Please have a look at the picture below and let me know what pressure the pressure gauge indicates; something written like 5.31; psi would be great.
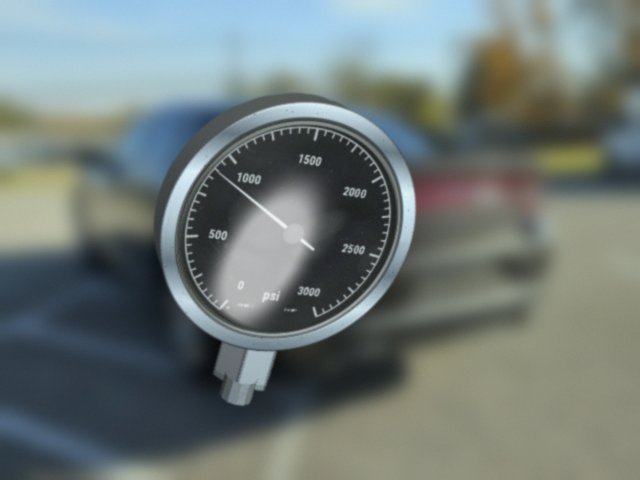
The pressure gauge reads 900; psi
